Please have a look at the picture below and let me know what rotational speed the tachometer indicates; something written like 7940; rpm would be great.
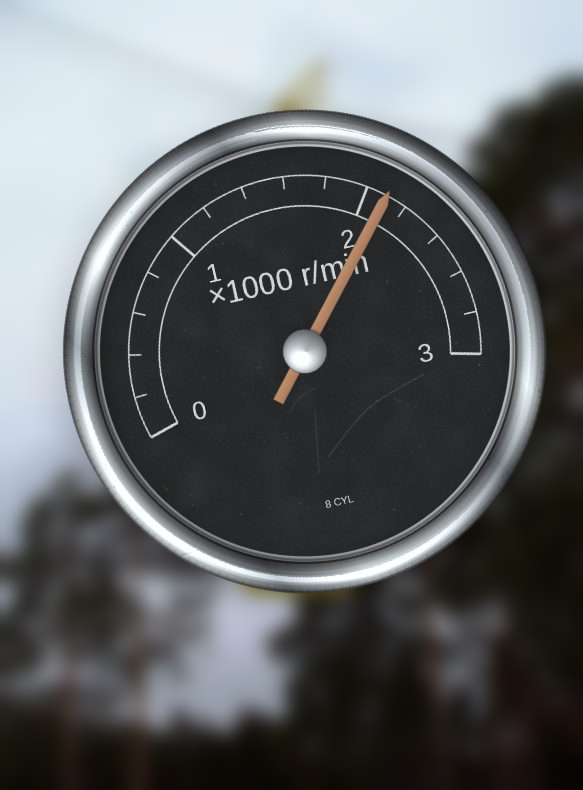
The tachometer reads 2100; rpm
